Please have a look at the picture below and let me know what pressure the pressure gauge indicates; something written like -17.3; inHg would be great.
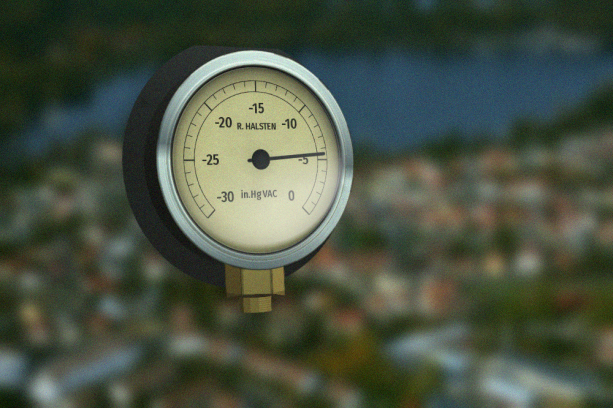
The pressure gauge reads -5.5; inHg
